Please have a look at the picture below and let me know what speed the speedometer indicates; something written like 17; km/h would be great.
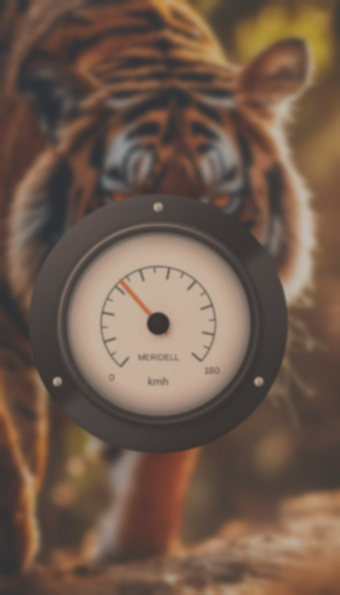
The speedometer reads 65; km/h
